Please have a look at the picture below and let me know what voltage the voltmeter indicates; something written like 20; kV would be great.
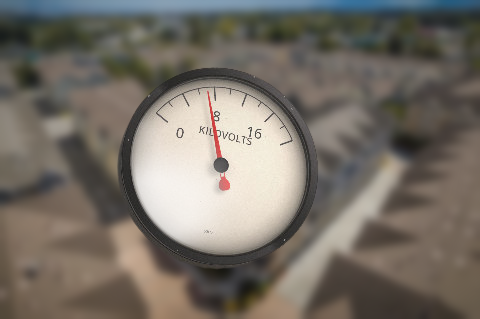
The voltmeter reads 7; kV
